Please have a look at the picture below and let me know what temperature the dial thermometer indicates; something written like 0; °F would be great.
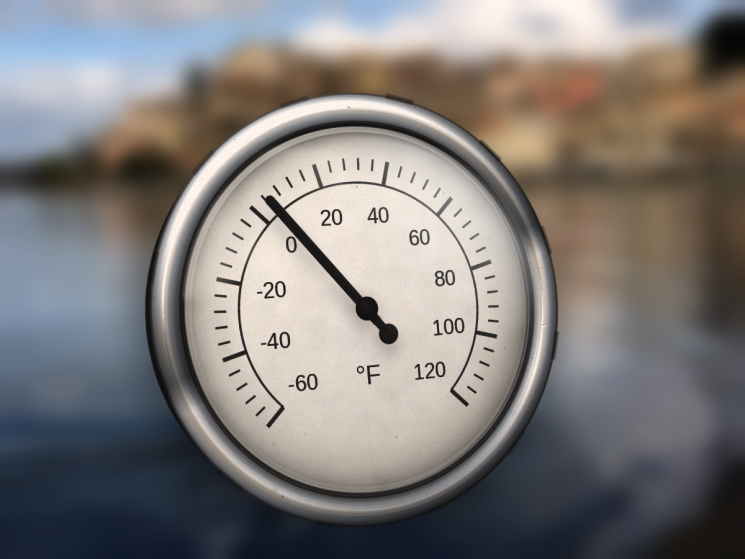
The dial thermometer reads 4; °F
